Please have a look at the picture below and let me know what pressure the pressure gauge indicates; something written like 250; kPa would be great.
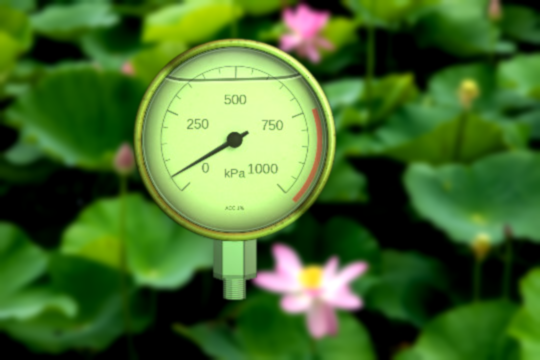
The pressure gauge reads 50; kPa
